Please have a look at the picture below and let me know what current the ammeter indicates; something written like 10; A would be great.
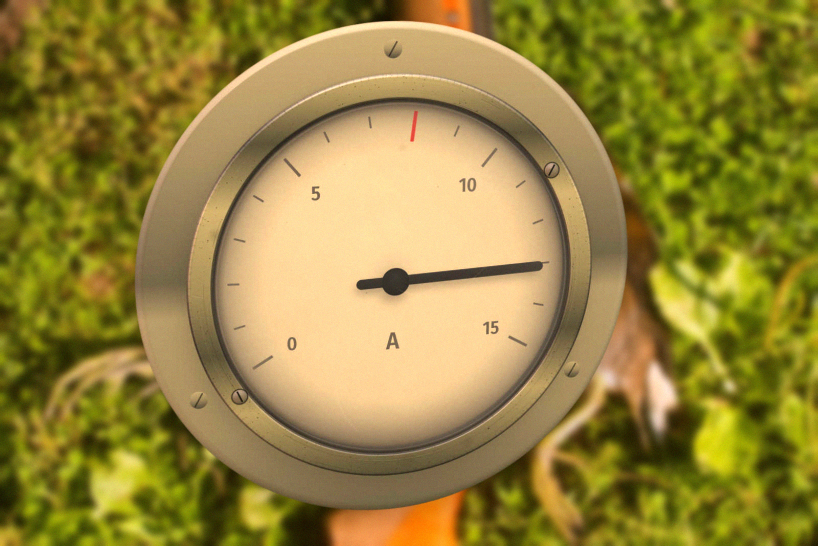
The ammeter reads 13; A
